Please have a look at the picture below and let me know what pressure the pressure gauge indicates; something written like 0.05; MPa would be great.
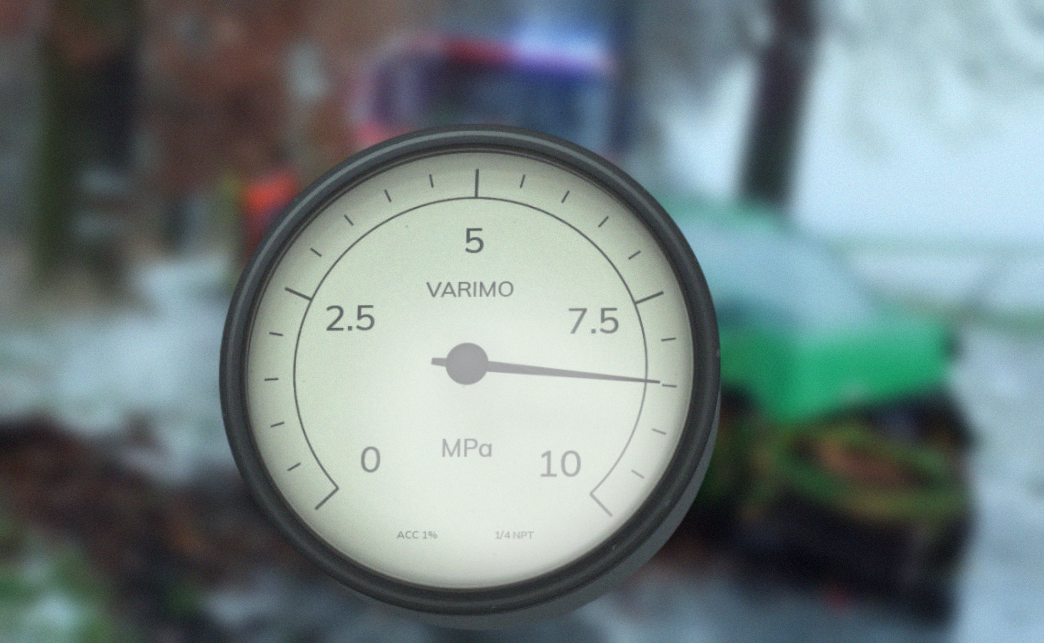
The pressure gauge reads 8.5; MPa
